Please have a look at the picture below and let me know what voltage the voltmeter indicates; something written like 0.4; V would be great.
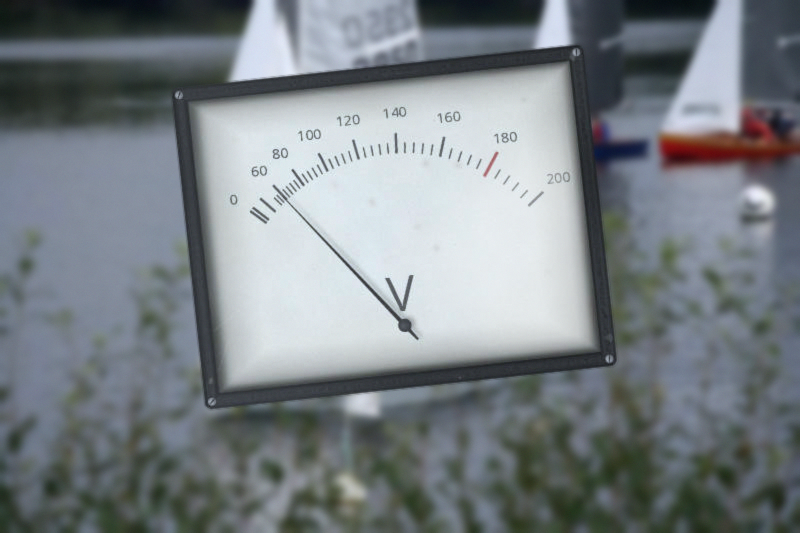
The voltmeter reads 60; V
